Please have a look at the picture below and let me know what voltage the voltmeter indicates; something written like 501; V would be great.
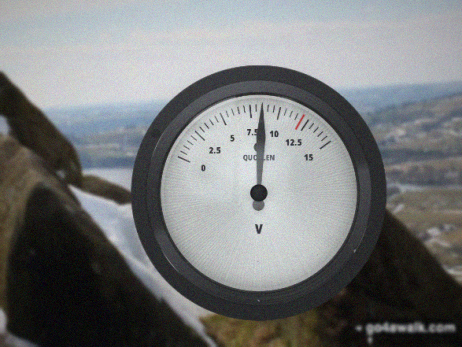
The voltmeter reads 8.5; V
